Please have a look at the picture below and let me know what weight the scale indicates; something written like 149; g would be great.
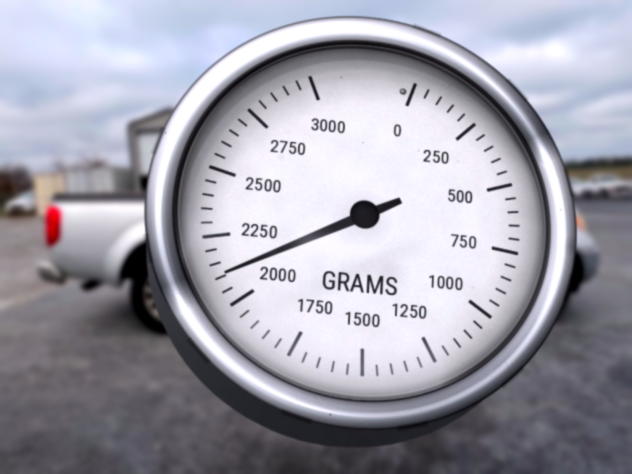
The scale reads 2100; g
